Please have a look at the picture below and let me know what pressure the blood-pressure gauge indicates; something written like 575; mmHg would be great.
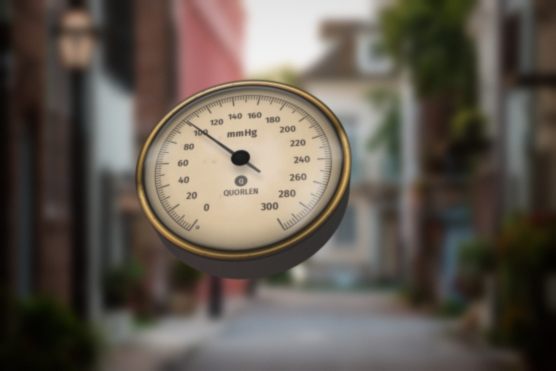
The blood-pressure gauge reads 100; mmHg
